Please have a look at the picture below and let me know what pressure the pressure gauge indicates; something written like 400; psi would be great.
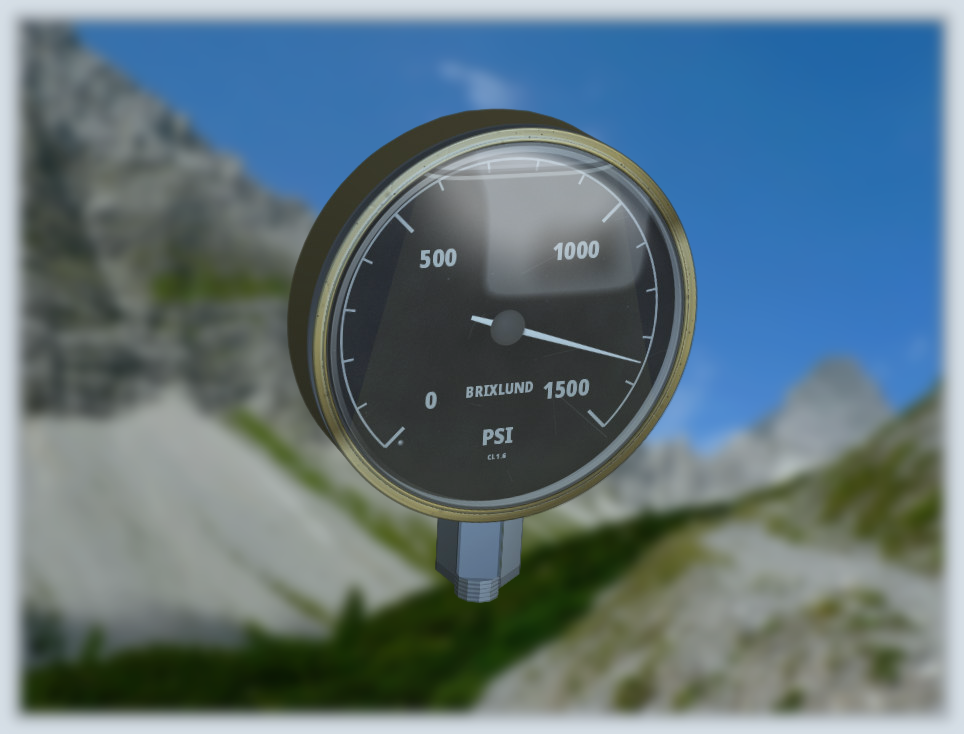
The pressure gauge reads 1350; psi
